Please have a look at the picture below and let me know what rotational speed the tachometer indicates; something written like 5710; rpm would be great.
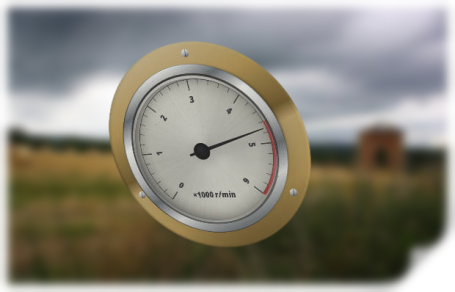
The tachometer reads 4700; rpm
